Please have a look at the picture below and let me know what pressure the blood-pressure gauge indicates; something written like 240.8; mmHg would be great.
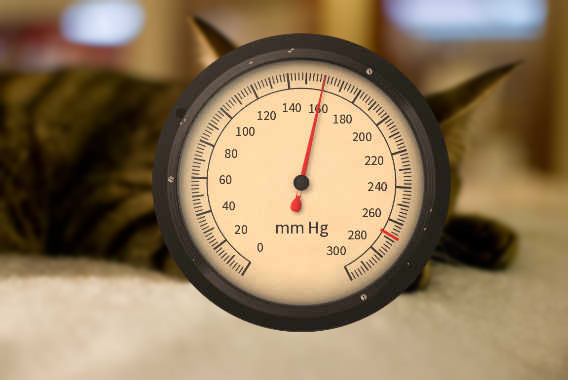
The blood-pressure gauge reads 160; mmHg
